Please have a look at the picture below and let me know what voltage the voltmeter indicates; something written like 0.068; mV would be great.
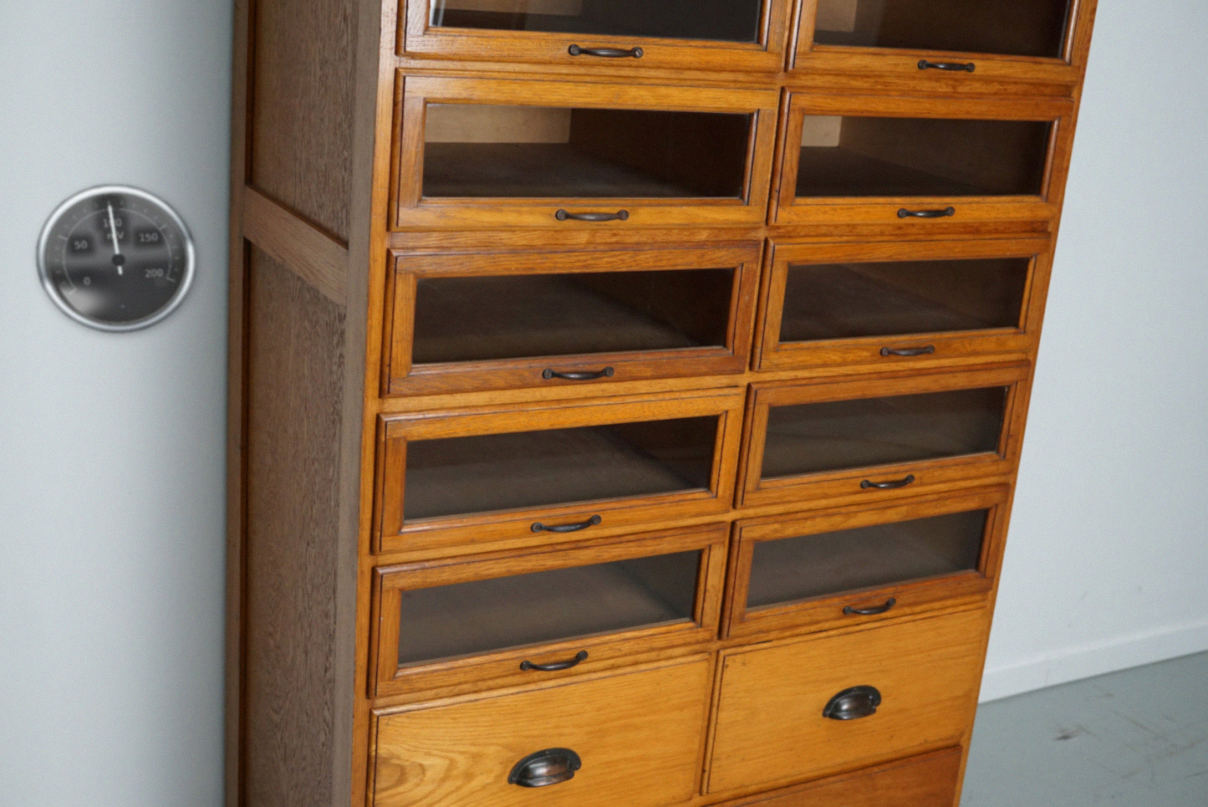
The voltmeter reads 100; mV
